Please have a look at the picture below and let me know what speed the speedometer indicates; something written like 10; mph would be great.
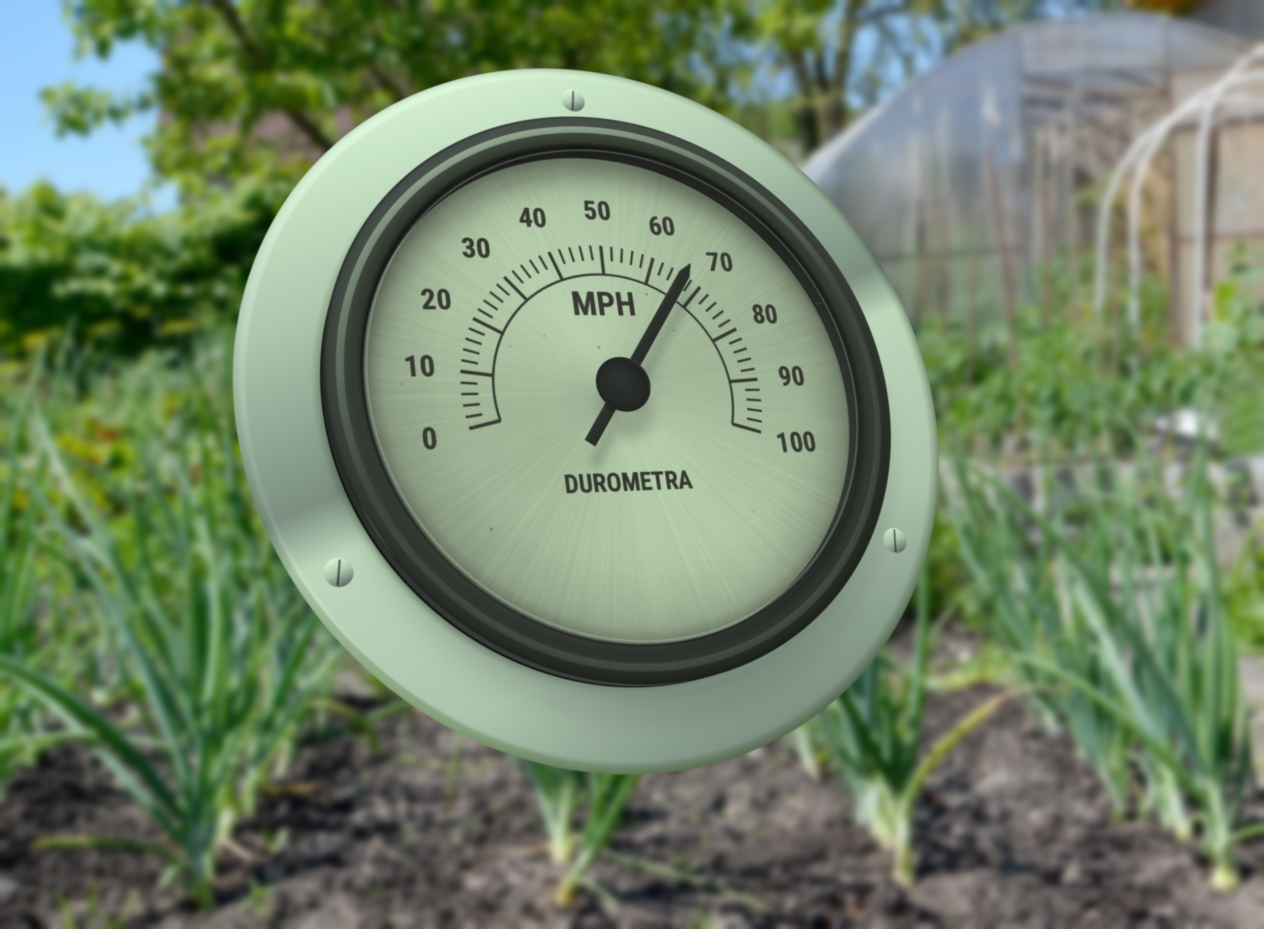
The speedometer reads 66; mph
